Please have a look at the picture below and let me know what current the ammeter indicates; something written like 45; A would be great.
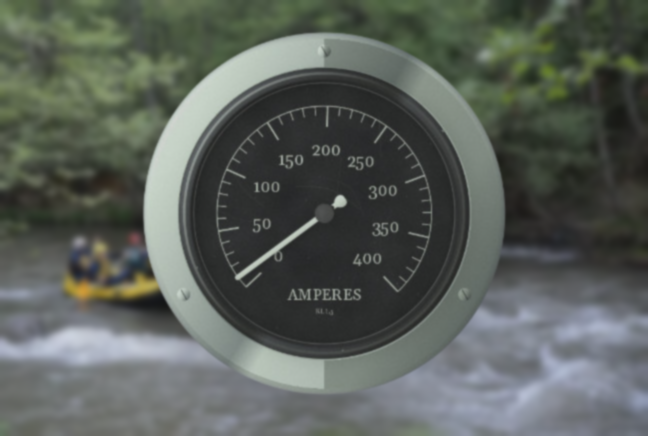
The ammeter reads 10; A
